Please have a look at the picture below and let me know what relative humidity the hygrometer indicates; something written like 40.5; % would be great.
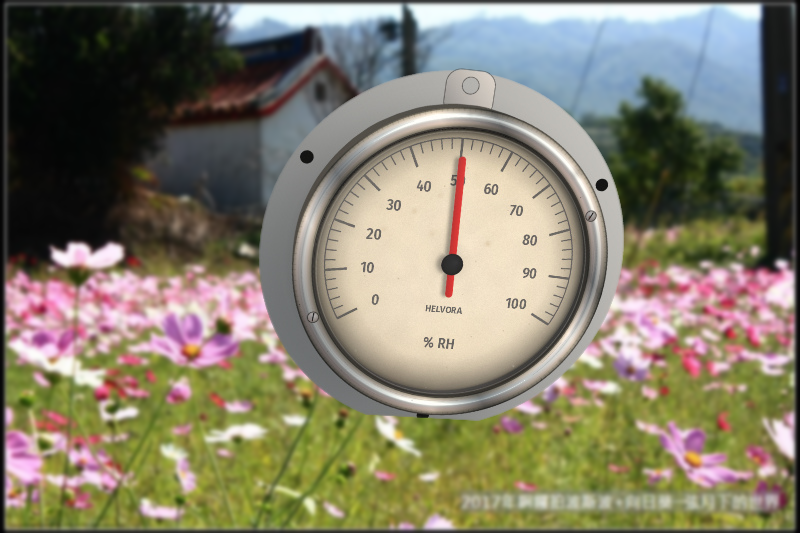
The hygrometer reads 50; %
